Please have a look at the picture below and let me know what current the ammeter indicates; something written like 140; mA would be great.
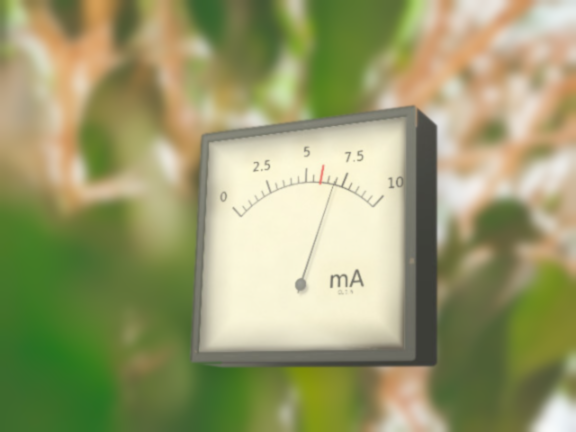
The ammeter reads 7; mA
